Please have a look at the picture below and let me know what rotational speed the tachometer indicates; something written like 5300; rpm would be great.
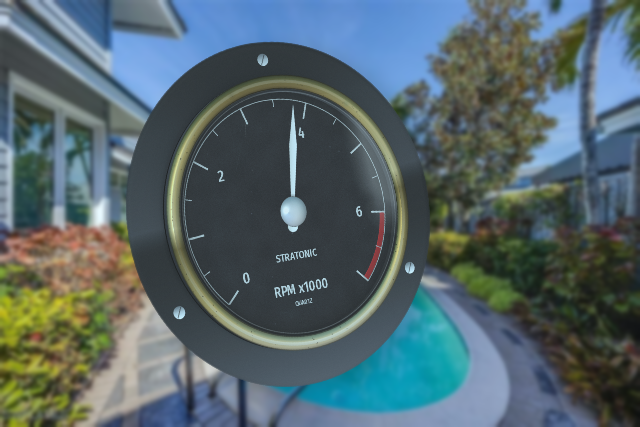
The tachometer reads 3750; rpm
